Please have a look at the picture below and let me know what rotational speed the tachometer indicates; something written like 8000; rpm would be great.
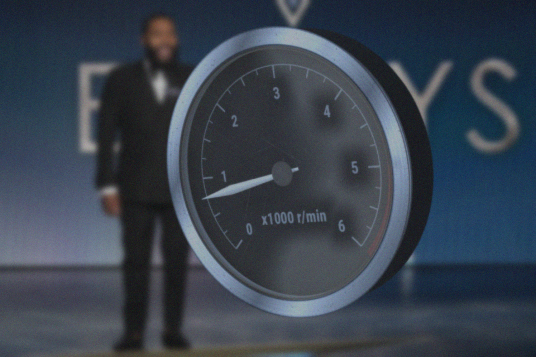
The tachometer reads 750; rpm
